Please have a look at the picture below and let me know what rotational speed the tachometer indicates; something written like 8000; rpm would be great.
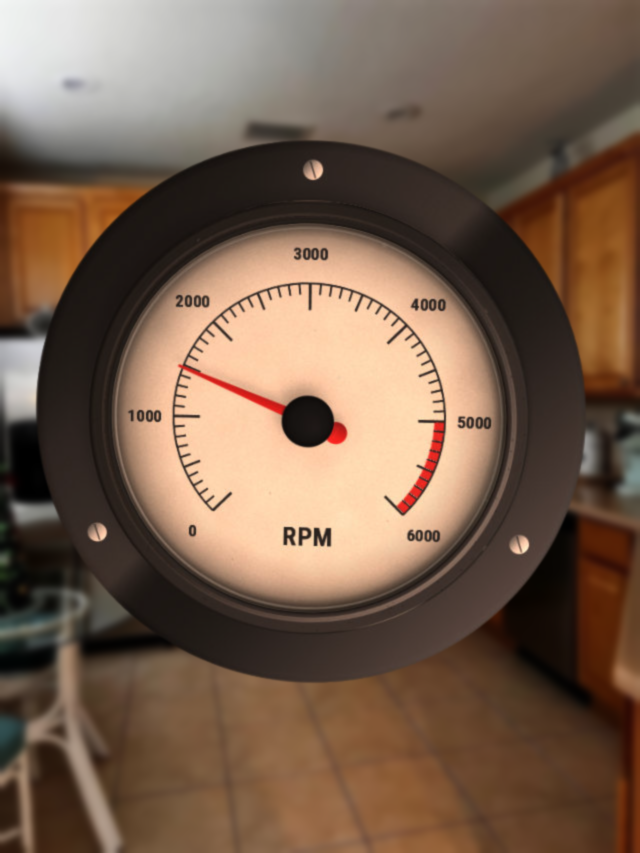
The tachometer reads 1500; rpm
